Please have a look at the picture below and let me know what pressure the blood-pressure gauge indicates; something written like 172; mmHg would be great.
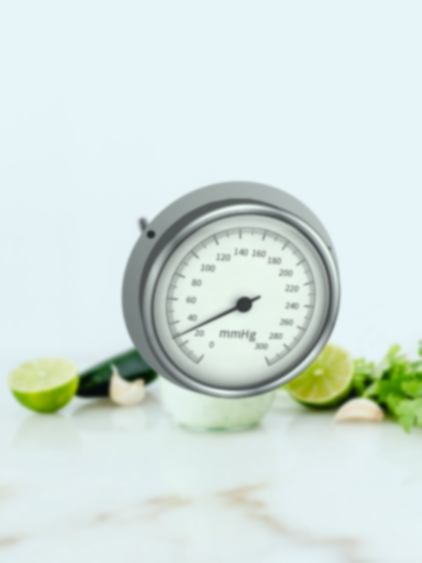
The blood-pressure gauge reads 30; mmHg
